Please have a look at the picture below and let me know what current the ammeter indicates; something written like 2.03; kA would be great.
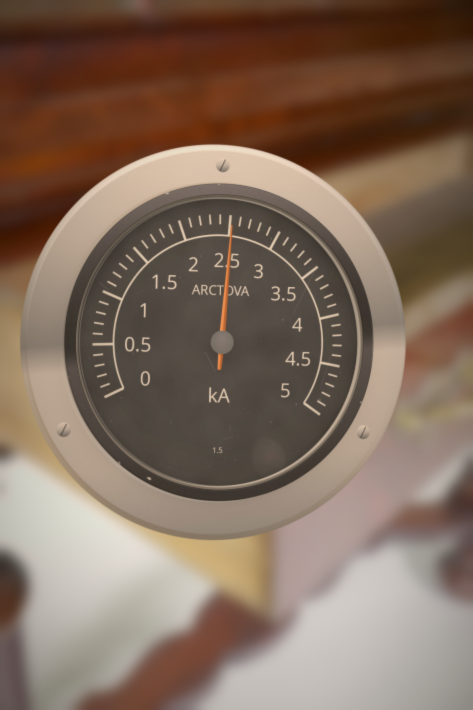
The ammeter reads 2.5; kA
